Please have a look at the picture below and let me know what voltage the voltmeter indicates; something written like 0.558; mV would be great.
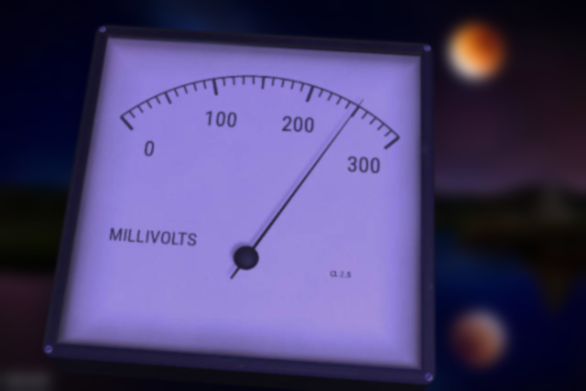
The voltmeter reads 250; mV
